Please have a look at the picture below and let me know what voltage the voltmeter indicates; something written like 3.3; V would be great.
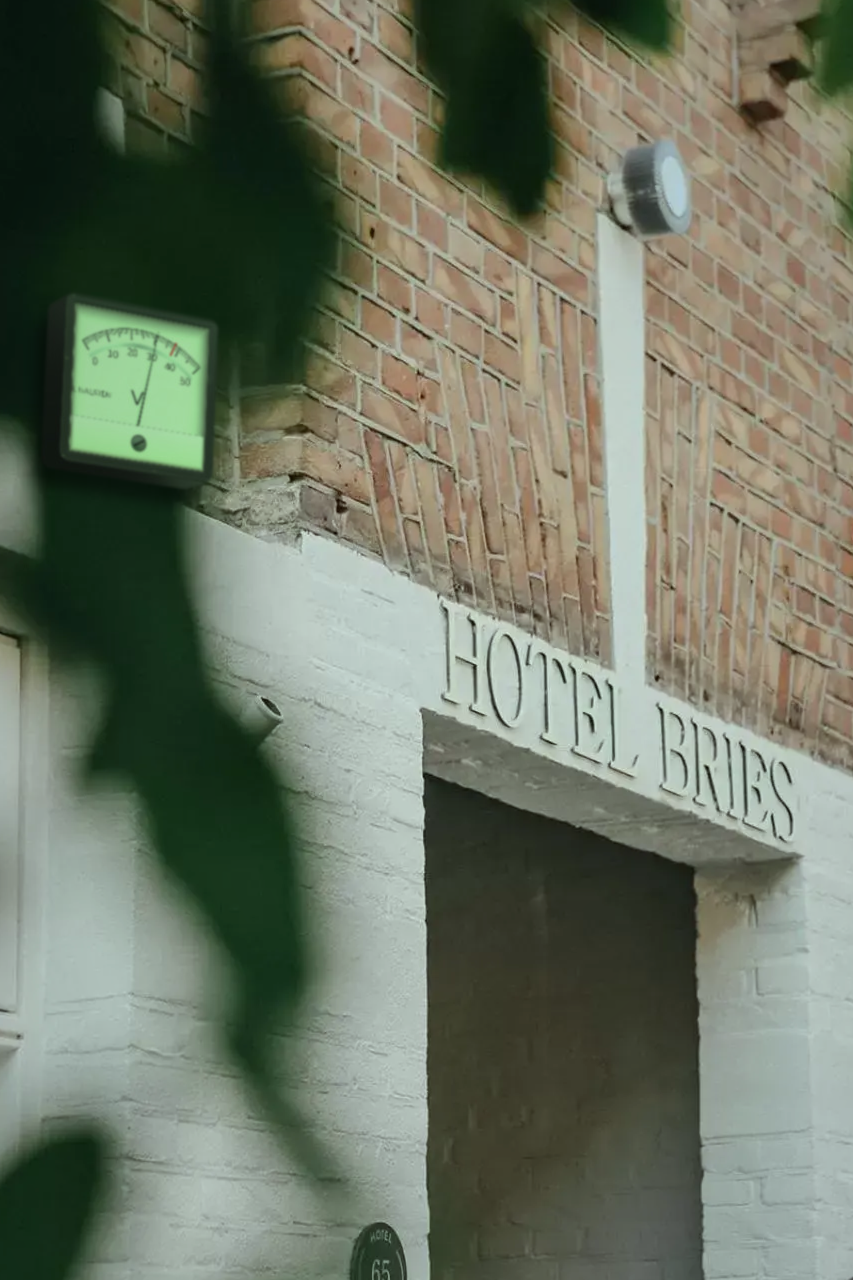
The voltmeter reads 30; V
